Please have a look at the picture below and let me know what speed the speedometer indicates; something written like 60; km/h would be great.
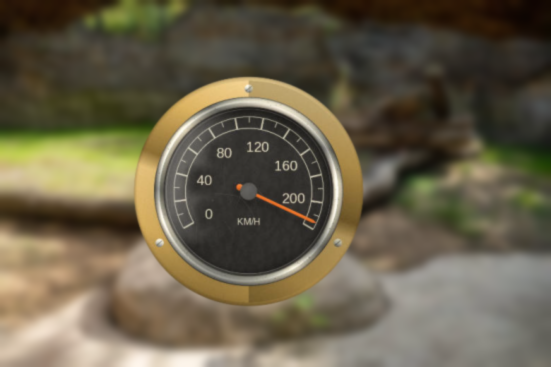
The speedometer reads 215; km/h
